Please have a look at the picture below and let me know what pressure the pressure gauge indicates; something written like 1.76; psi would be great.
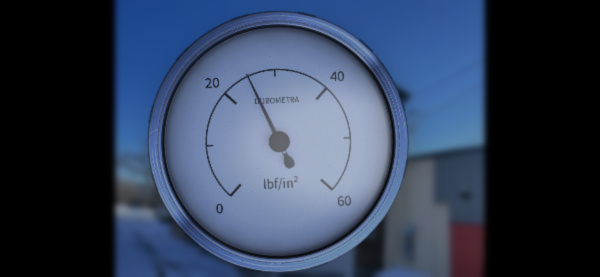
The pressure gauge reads 25; psi
